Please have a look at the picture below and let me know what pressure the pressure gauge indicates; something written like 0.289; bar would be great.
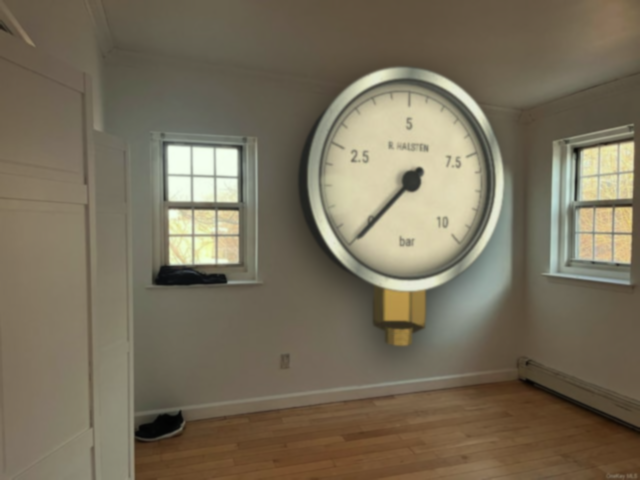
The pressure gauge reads 0; bar
